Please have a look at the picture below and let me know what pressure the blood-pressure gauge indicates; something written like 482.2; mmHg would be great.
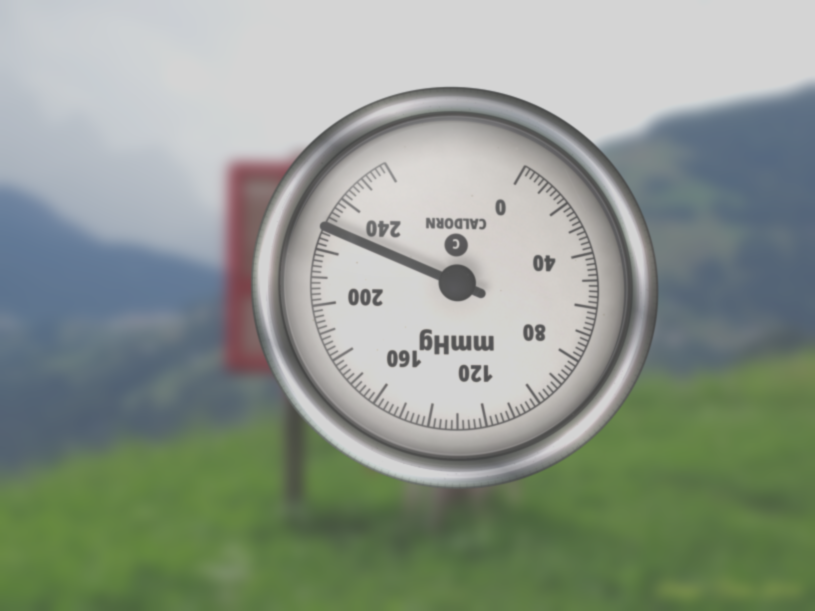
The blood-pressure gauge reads 228; mmHg
